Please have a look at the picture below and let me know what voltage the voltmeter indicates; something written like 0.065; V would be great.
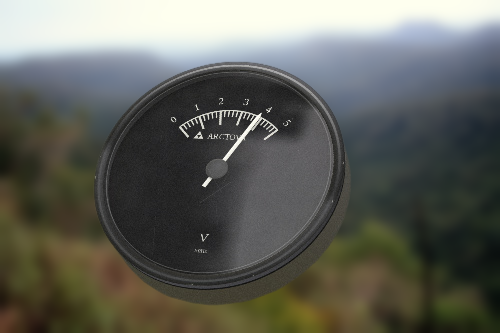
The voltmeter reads 4; V
